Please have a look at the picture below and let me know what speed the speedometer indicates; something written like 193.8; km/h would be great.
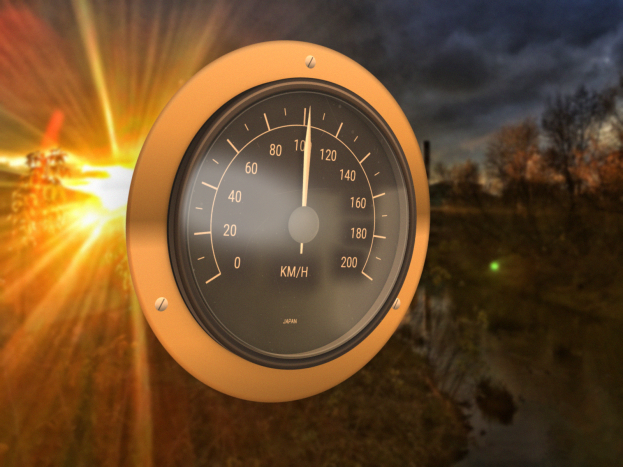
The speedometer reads 100; km/h
